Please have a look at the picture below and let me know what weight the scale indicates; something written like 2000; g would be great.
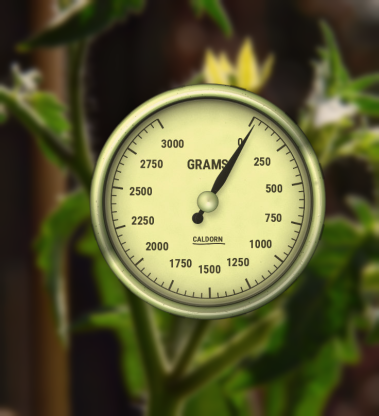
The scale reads 25; g
